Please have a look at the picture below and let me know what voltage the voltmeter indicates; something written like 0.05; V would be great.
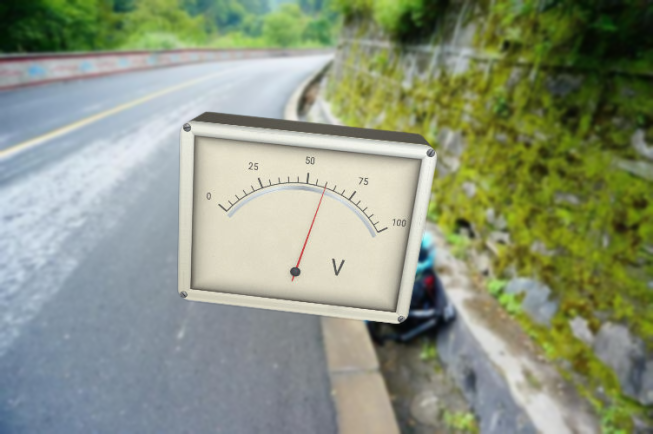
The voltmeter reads 60; V
